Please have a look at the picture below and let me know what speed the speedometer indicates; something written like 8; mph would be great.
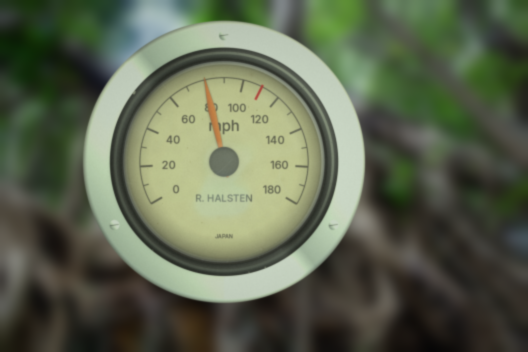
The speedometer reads 80; mph
